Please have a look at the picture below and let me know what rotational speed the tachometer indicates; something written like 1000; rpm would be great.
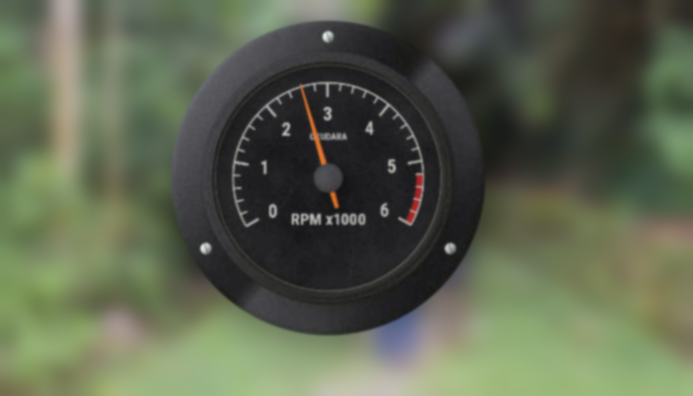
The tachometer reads 2600; rpm
